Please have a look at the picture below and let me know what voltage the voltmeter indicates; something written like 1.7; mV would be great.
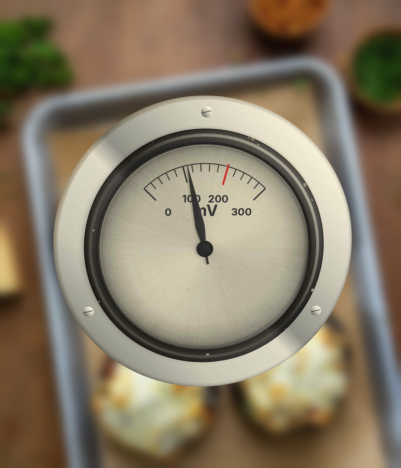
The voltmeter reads 110; mV
